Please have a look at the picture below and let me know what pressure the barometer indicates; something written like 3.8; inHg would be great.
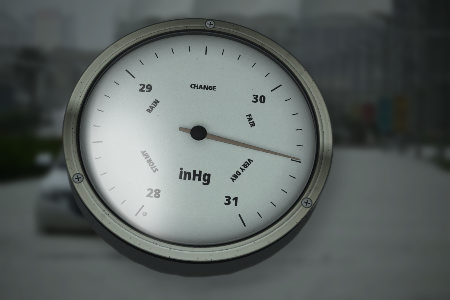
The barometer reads 30.5; inHg
